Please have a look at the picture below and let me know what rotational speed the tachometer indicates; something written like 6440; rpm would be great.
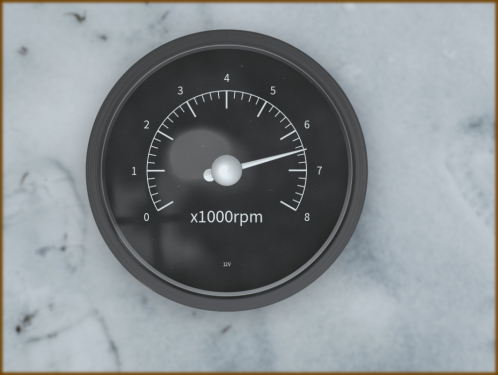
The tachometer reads 6500; rpm
